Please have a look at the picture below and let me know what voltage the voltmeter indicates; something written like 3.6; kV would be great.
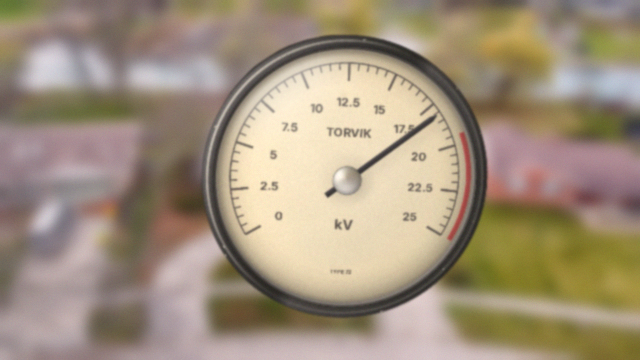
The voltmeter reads 18; kV
